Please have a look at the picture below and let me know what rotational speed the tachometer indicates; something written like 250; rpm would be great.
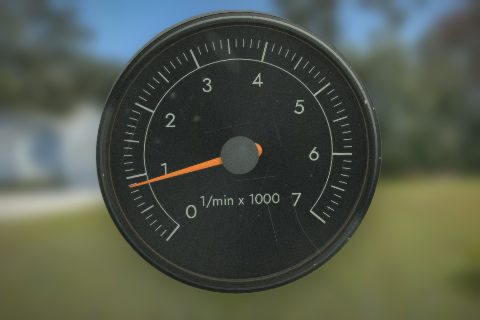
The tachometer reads 900; rpm
